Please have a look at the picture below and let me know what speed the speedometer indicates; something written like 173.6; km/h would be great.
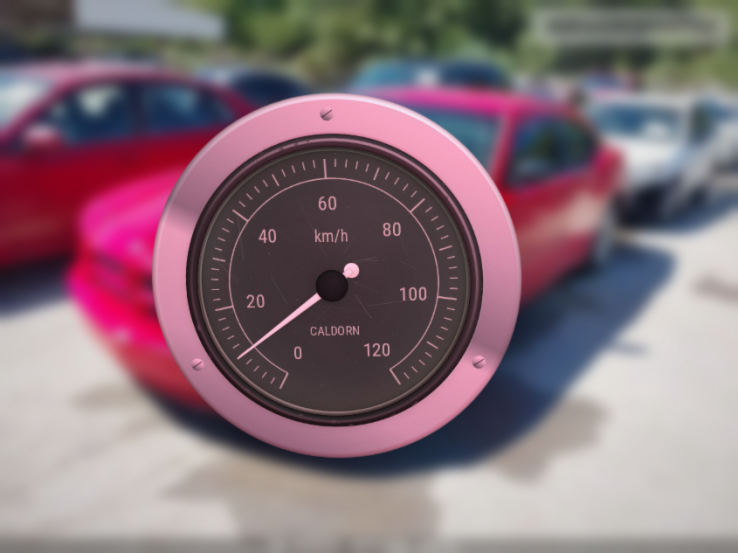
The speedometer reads 10; km/h
